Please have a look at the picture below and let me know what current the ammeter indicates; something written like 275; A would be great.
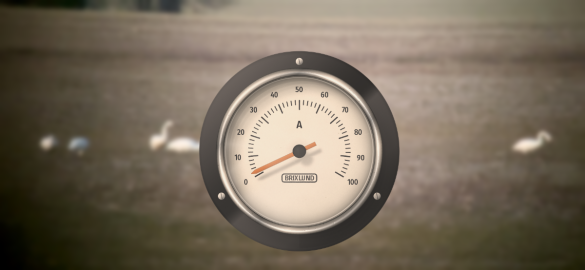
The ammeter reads 2; A
